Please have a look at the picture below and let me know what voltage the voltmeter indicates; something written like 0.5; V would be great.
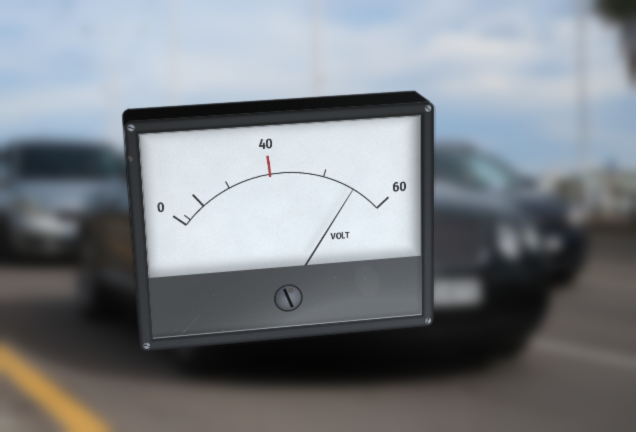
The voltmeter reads 55; V
